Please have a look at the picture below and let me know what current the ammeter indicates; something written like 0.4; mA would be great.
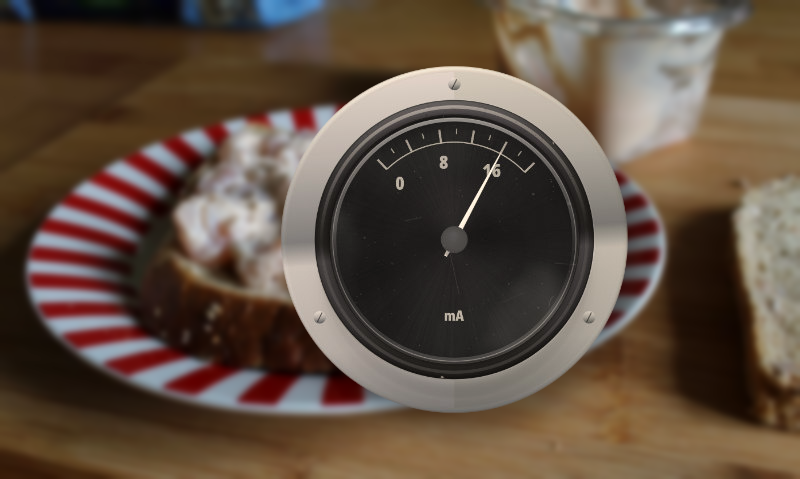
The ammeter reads 16; mA
